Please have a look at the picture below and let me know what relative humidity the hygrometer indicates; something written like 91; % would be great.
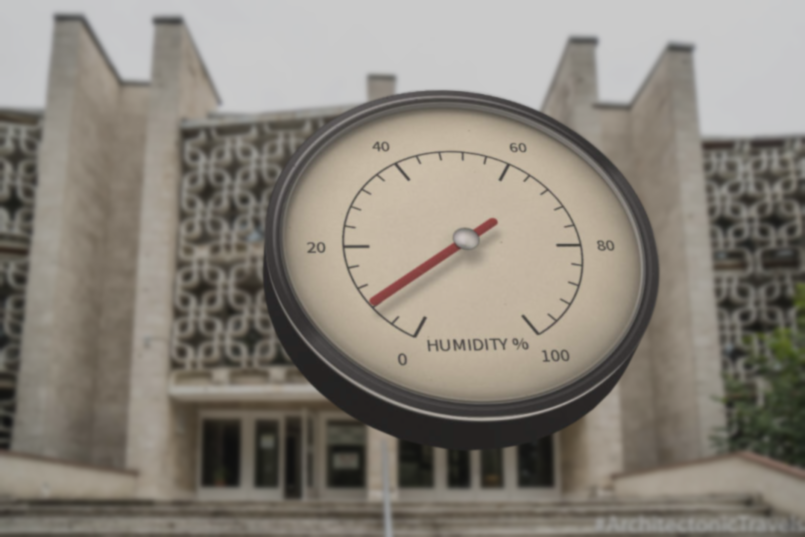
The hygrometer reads 8; %
